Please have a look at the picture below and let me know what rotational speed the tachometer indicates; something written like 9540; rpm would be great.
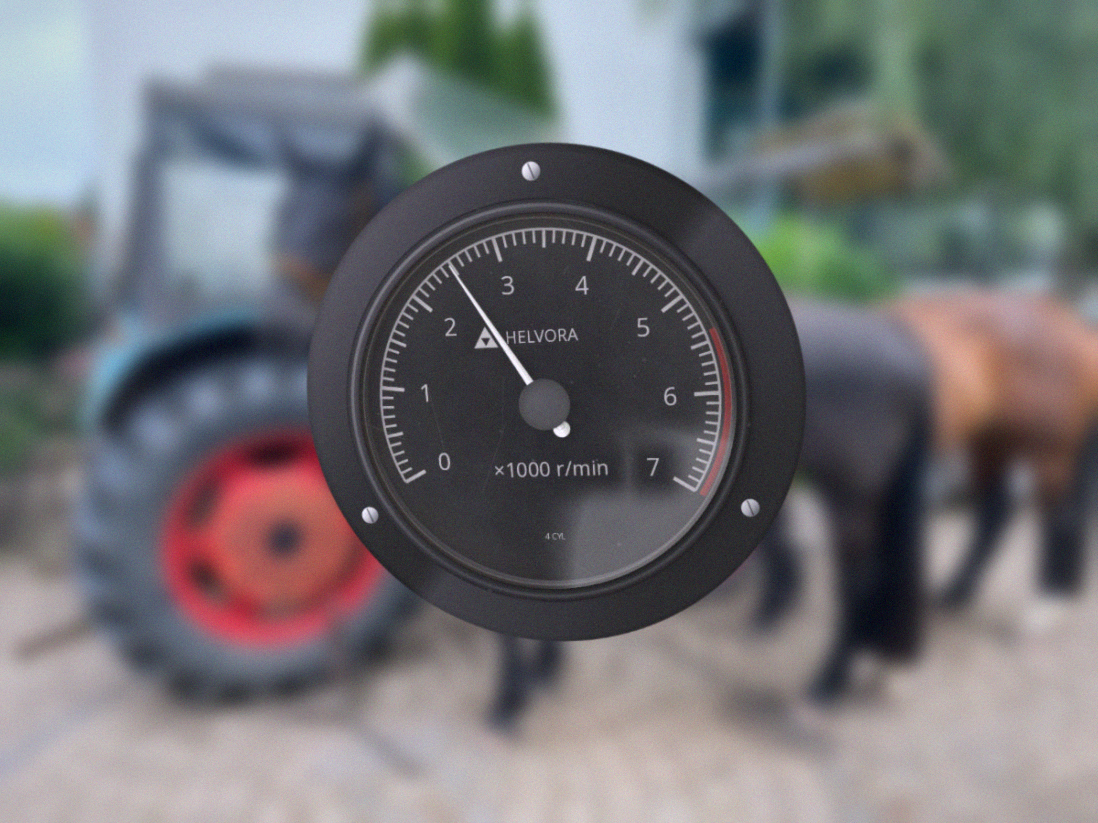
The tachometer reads 2500; rpm
